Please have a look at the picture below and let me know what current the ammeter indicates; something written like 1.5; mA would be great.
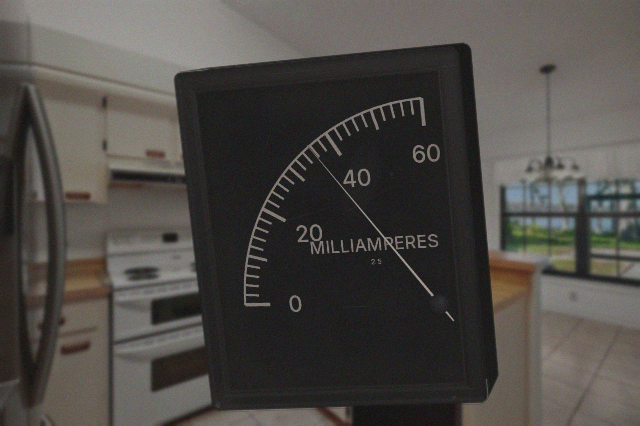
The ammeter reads 36; mA
